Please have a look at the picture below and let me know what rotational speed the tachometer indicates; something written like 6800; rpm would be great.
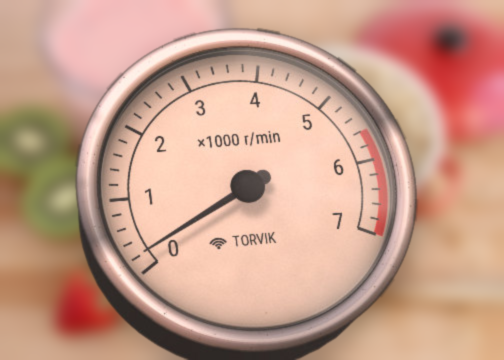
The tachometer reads 200; rpm
